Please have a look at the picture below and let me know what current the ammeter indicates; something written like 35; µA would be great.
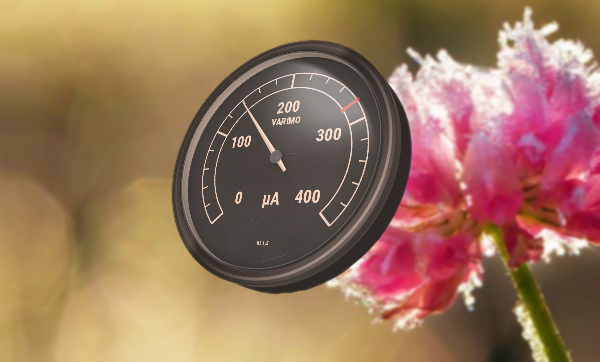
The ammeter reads 140; µA
